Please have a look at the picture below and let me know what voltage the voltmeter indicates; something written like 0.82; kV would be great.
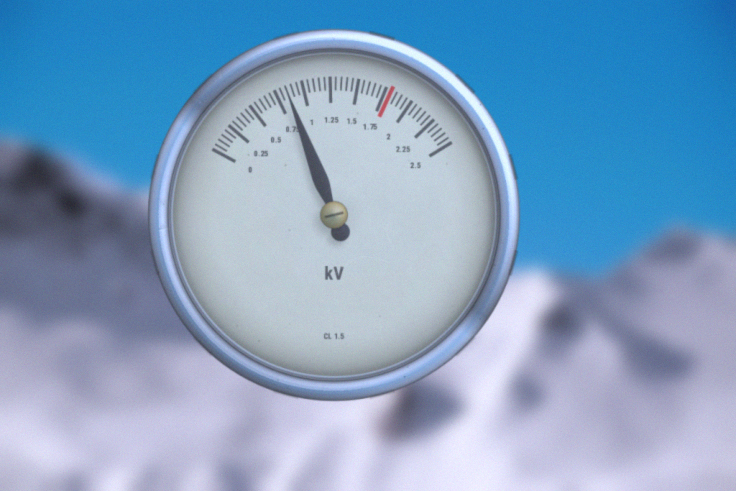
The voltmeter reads 0.85; kV
